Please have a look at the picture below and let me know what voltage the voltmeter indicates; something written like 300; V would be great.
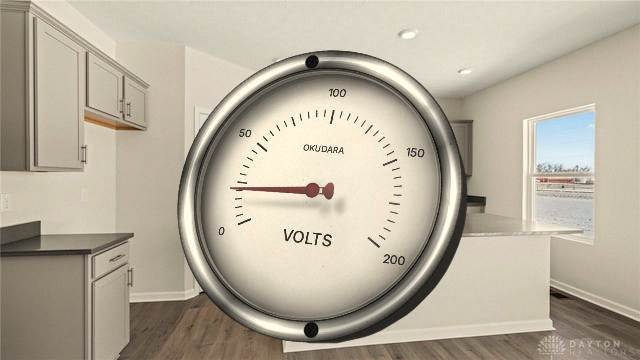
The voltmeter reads 20; V
